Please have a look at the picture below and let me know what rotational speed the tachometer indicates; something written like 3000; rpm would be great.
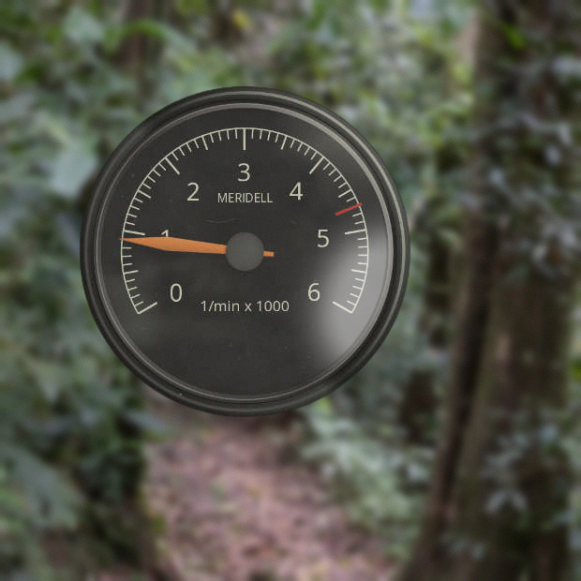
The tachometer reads 900; rpm
